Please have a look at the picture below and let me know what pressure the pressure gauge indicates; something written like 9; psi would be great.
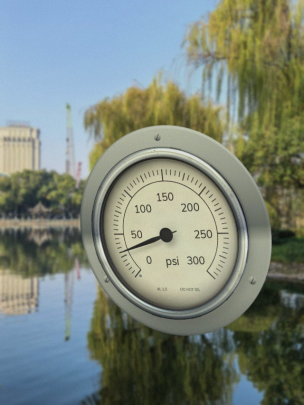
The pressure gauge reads 30; psi
